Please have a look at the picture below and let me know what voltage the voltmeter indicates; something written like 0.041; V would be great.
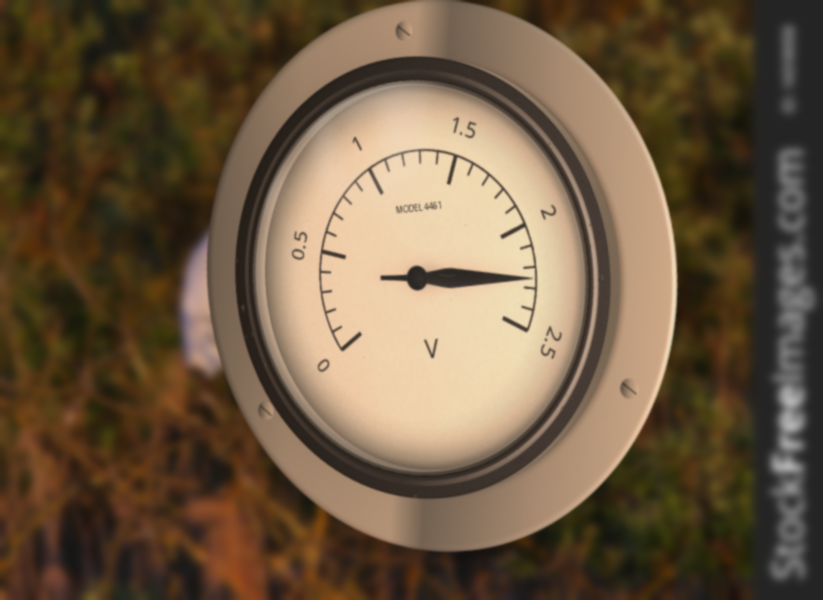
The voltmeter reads 2.25; V
